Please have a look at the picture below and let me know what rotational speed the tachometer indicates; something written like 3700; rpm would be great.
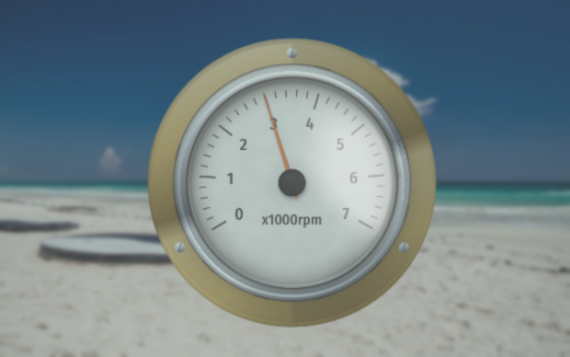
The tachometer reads 3000; rpm
